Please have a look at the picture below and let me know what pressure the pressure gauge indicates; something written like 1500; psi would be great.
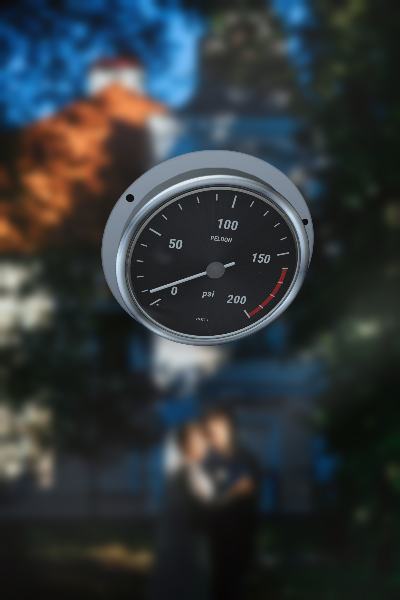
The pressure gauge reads 10; psi
